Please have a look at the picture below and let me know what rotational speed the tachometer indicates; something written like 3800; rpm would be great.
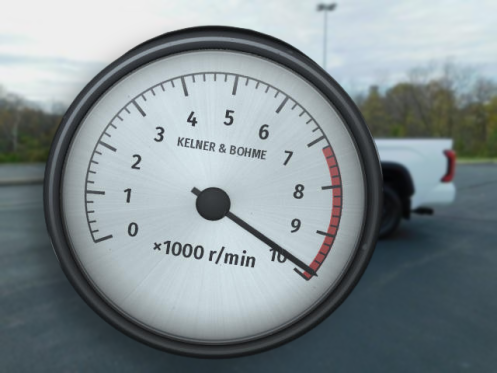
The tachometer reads 9800; rpm
